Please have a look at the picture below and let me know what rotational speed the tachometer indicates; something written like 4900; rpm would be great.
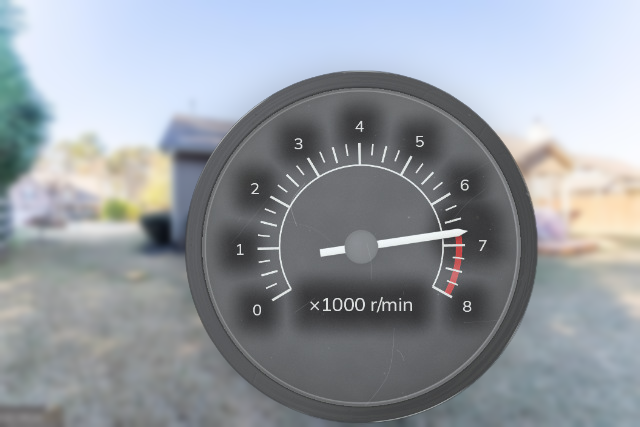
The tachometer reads 6750; rpm
